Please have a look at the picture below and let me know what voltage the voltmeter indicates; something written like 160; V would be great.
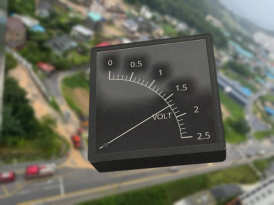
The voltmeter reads 1.7; V
